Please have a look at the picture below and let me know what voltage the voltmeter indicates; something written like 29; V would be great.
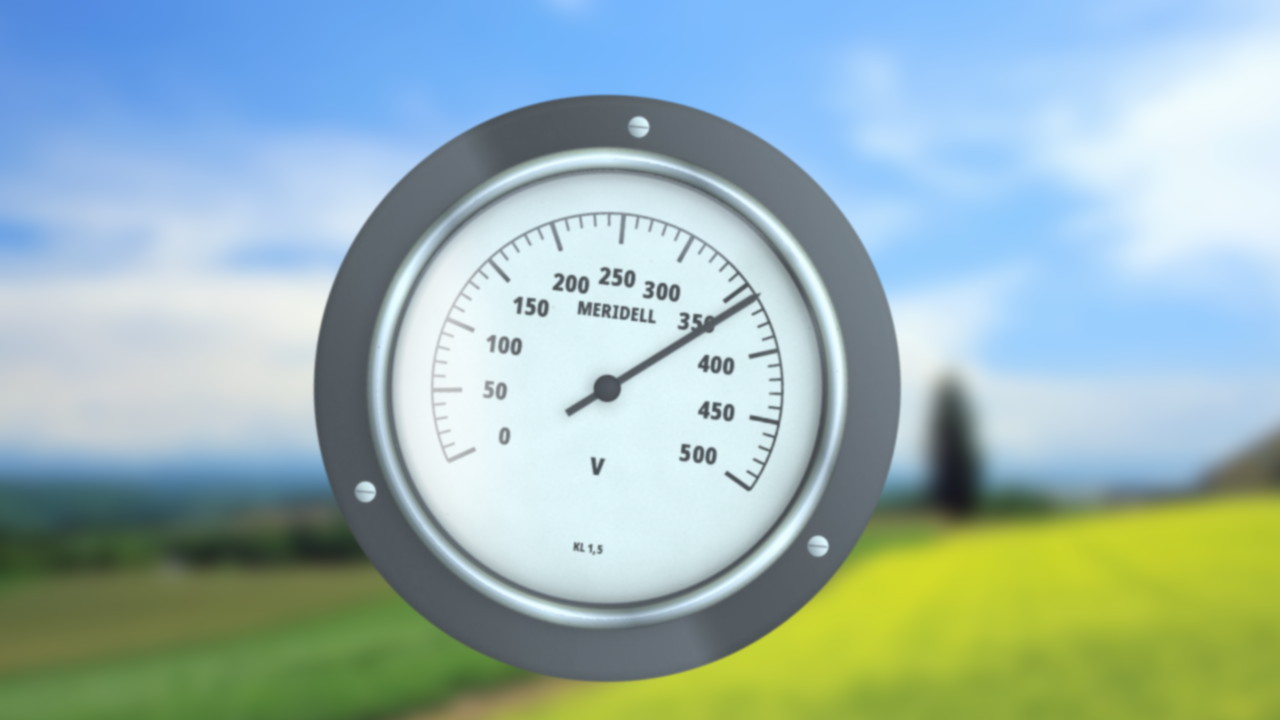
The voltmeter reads 360; V
